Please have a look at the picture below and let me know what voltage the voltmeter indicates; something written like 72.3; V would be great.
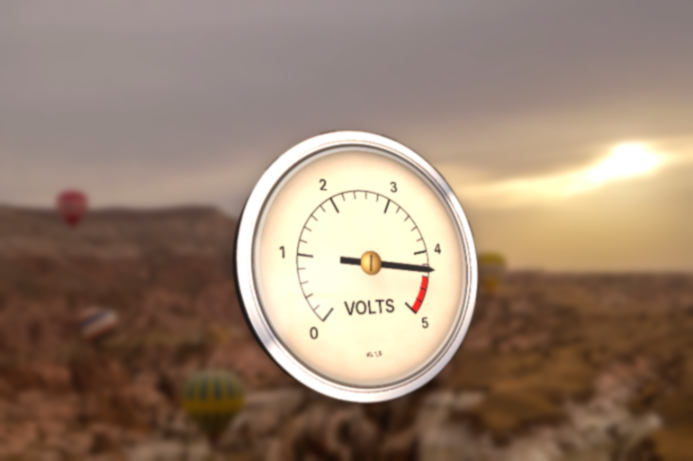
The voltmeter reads 4.3; V
